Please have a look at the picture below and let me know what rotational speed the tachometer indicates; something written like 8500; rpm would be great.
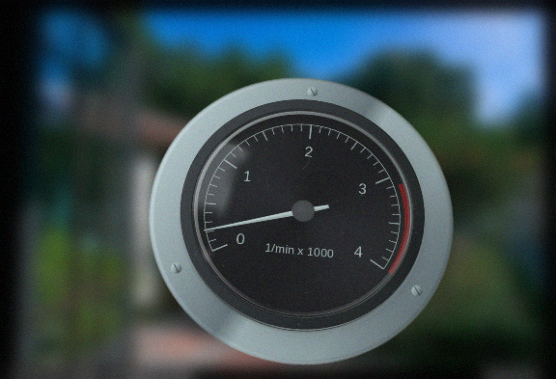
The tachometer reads 200; rpm
